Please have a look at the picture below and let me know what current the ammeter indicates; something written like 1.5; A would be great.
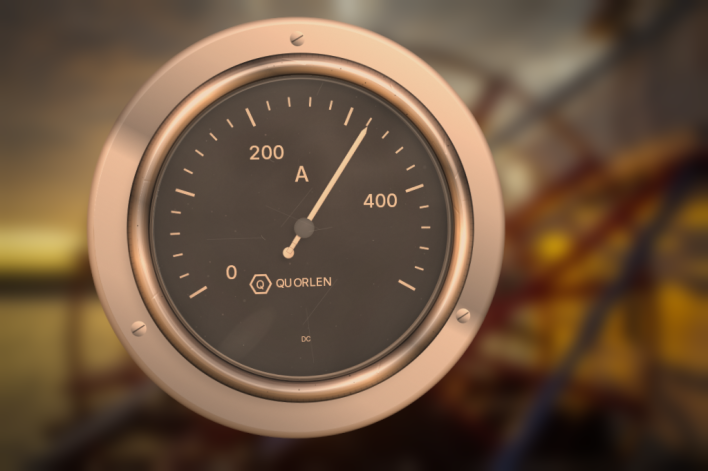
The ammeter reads 320; A
